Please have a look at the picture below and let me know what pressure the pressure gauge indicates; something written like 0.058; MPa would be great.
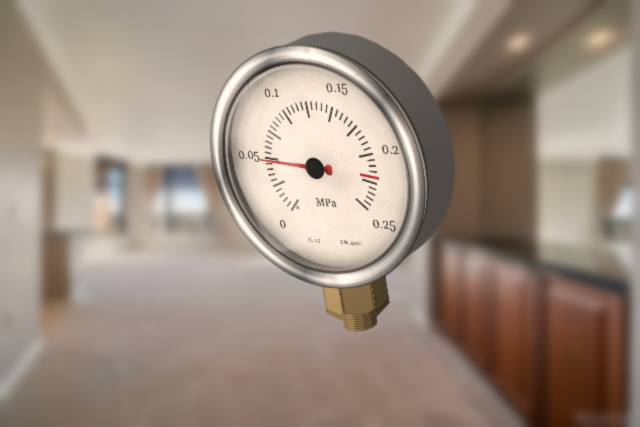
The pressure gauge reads 0.05; MPa
